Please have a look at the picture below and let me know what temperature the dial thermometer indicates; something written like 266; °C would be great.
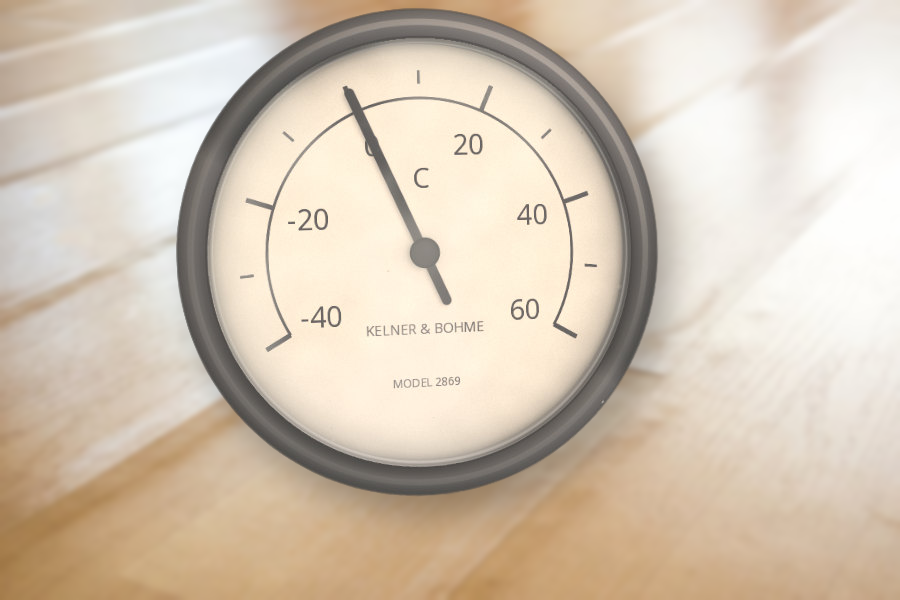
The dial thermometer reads 0; °C
